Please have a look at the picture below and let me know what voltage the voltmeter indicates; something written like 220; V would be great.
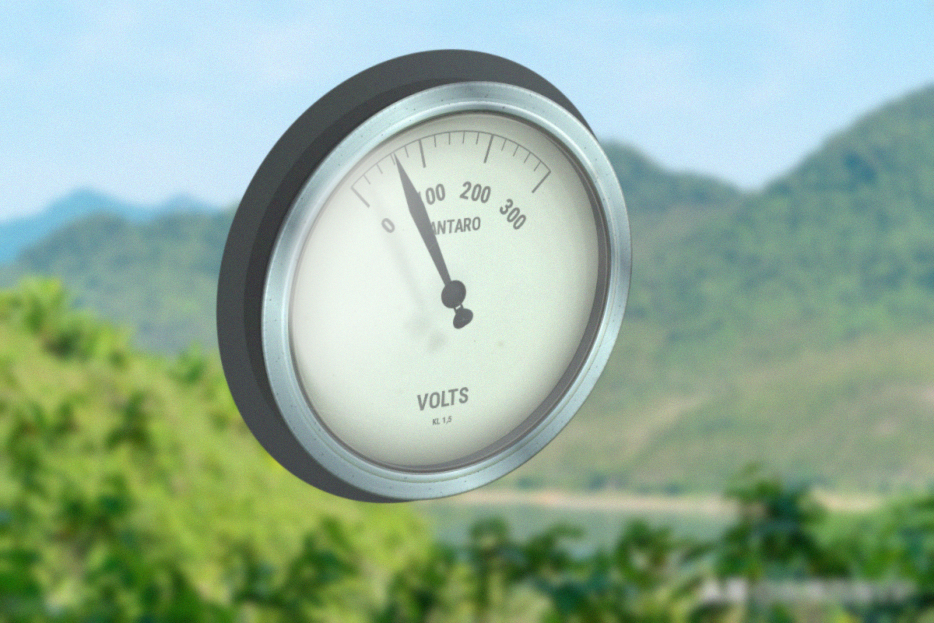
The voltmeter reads 60; V
